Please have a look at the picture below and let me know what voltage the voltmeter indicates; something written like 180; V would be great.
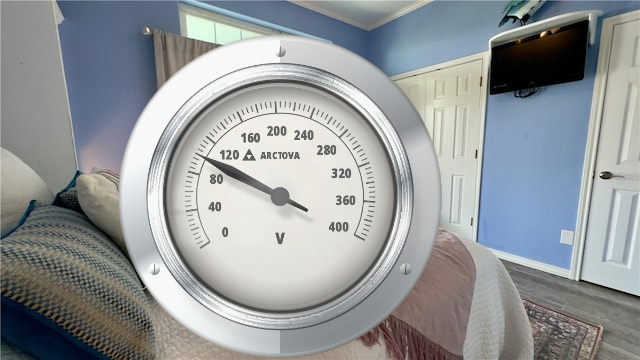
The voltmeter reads 100; V
